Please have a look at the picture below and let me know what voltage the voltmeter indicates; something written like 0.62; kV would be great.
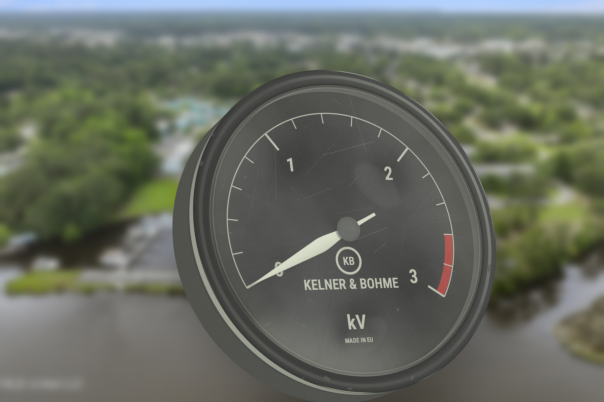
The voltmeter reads 0; kV
